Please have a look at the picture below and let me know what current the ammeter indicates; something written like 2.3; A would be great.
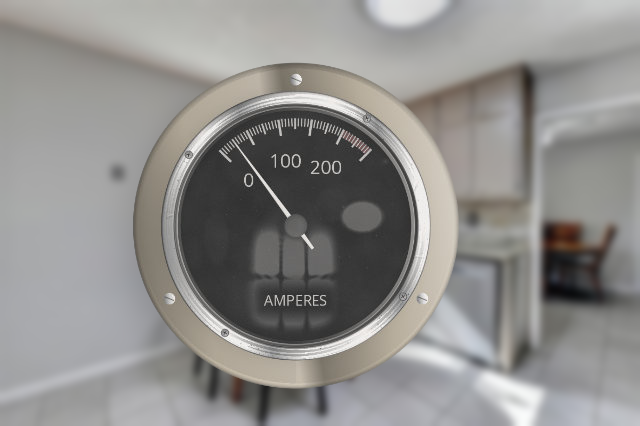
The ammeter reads 25; A
